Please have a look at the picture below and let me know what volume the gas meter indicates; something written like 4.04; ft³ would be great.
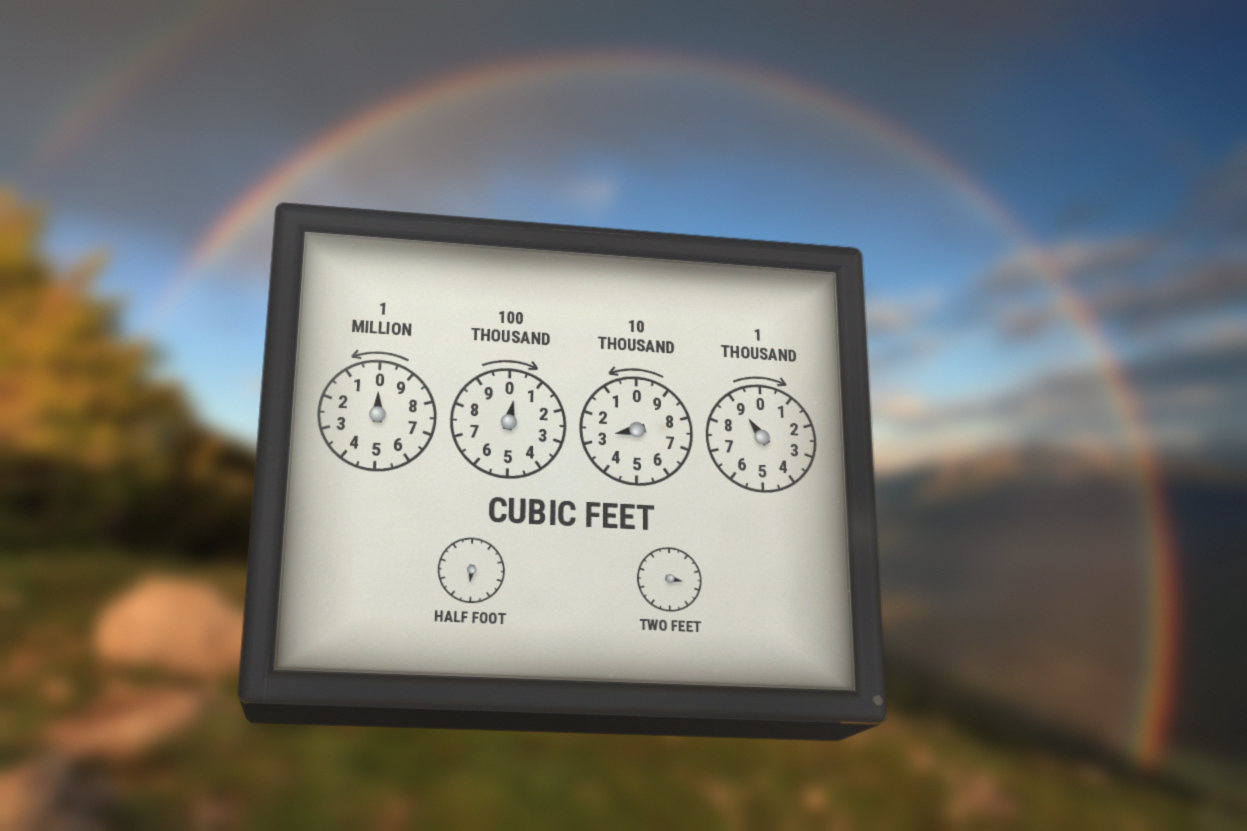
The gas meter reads 2900; ft³
